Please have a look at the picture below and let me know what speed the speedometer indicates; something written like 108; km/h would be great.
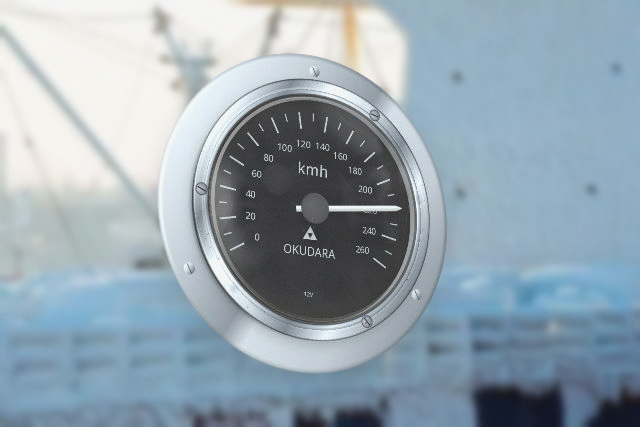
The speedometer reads 220; km/h
